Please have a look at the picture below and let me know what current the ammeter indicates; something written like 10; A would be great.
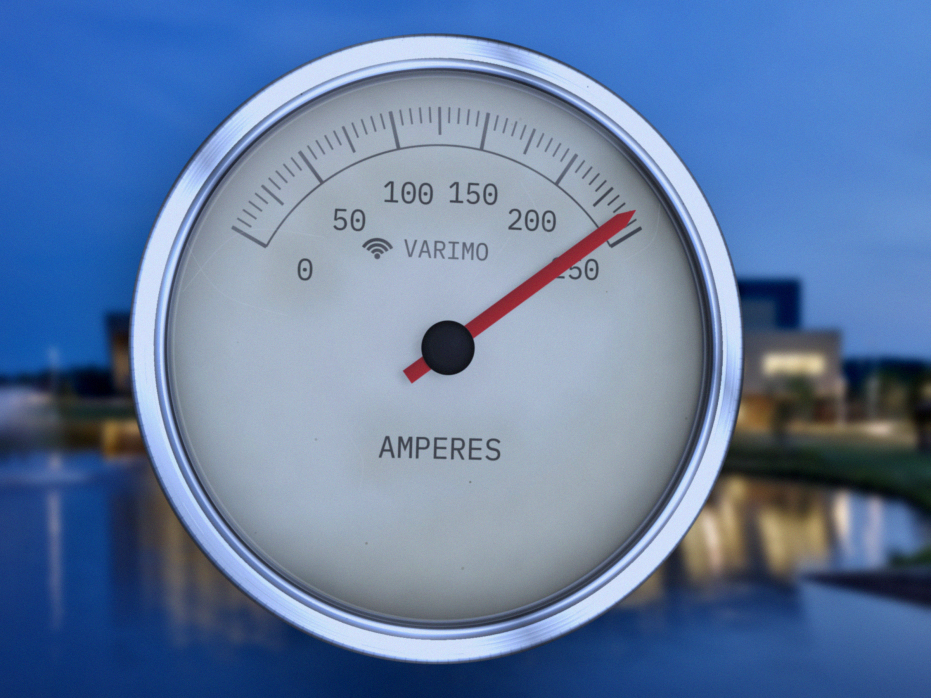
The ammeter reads 240; A
